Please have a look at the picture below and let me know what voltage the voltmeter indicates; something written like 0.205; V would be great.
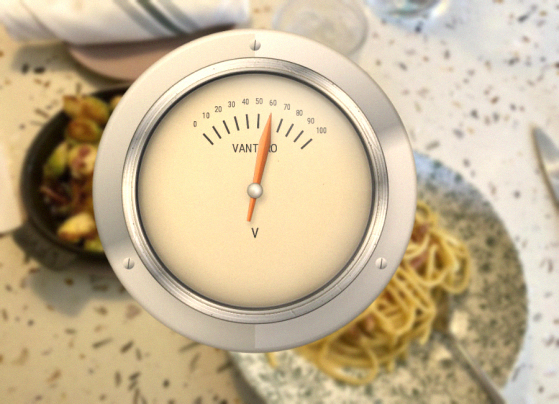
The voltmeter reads 60; V
